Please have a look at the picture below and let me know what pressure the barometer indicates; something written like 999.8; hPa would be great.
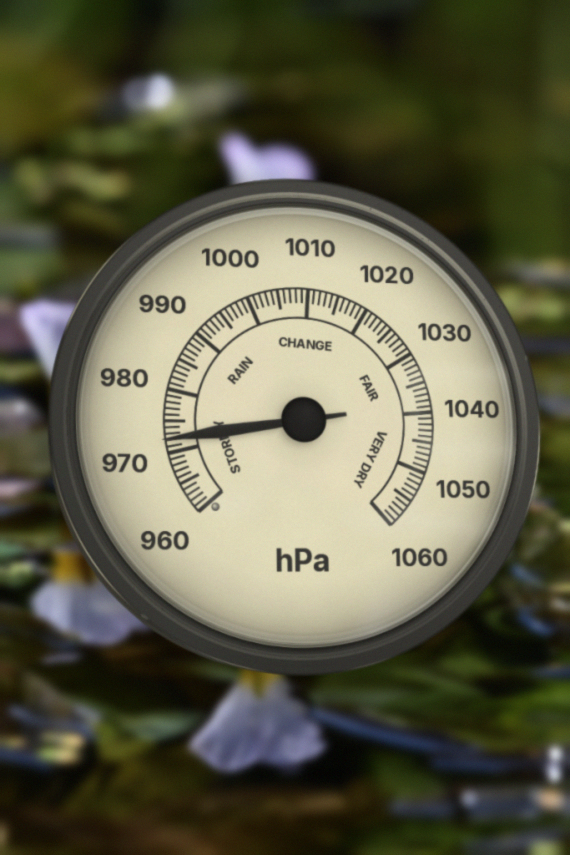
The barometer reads 972; hPa
